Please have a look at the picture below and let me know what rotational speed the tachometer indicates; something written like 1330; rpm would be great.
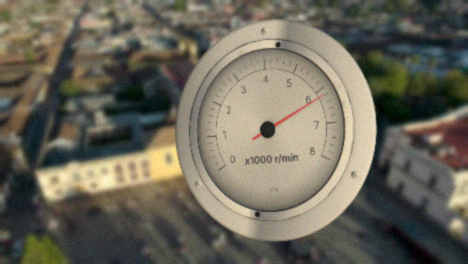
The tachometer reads 6200; rpm
